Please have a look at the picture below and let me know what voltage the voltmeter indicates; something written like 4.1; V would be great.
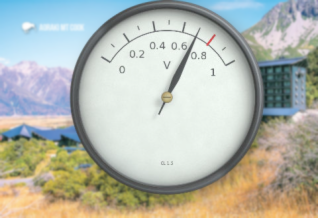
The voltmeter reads 0.7; V
